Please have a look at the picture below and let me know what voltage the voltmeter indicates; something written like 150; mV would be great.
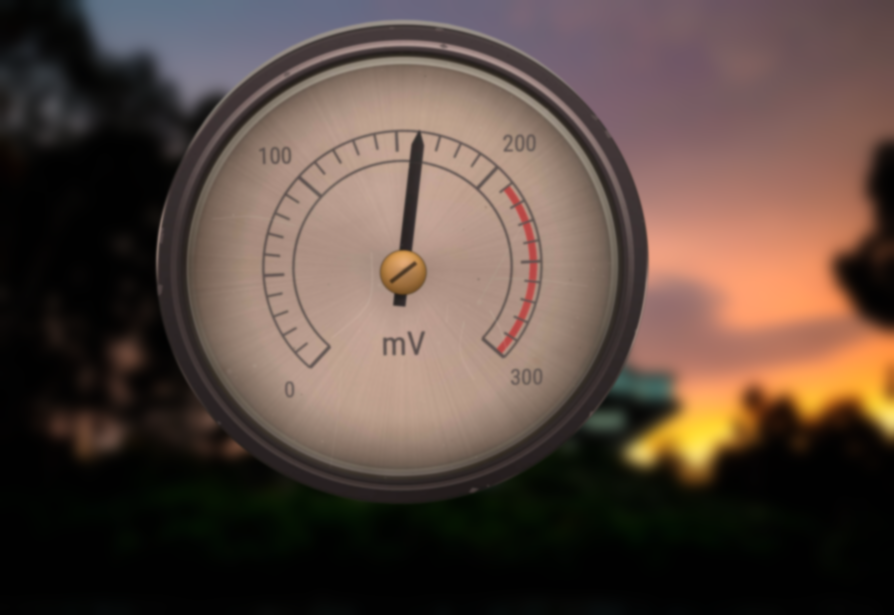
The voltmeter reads 160; mV
